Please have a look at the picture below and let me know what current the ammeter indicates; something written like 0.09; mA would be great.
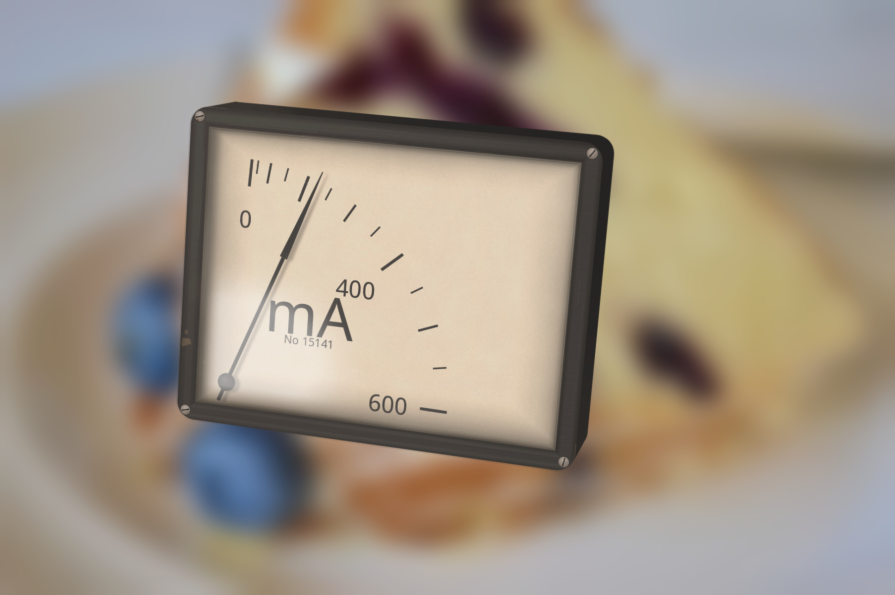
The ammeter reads 225; mA
